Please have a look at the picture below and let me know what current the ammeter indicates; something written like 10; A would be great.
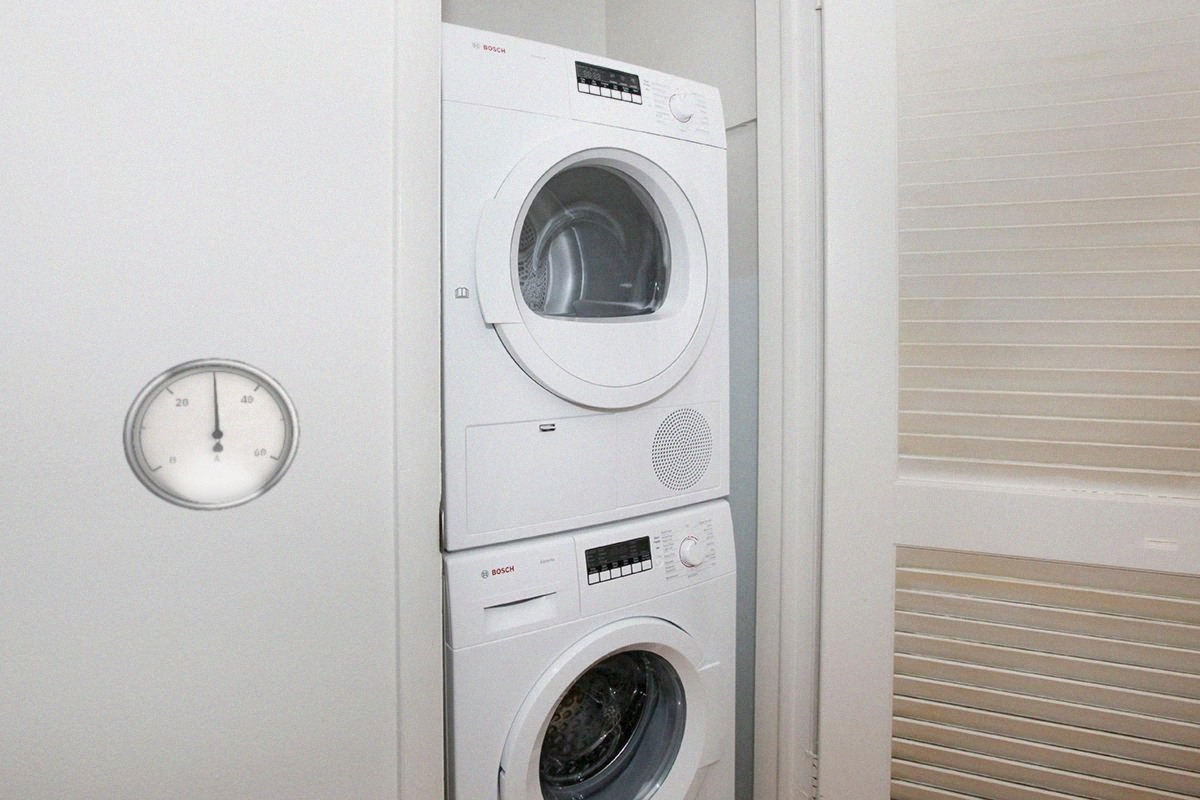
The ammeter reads 30; A
